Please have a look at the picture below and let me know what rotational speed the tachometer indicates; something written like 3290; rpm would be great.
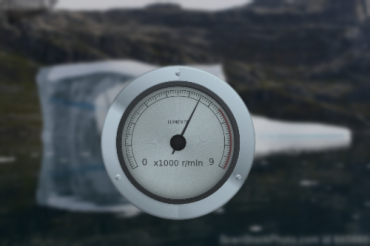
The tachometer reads 5500; rpm
